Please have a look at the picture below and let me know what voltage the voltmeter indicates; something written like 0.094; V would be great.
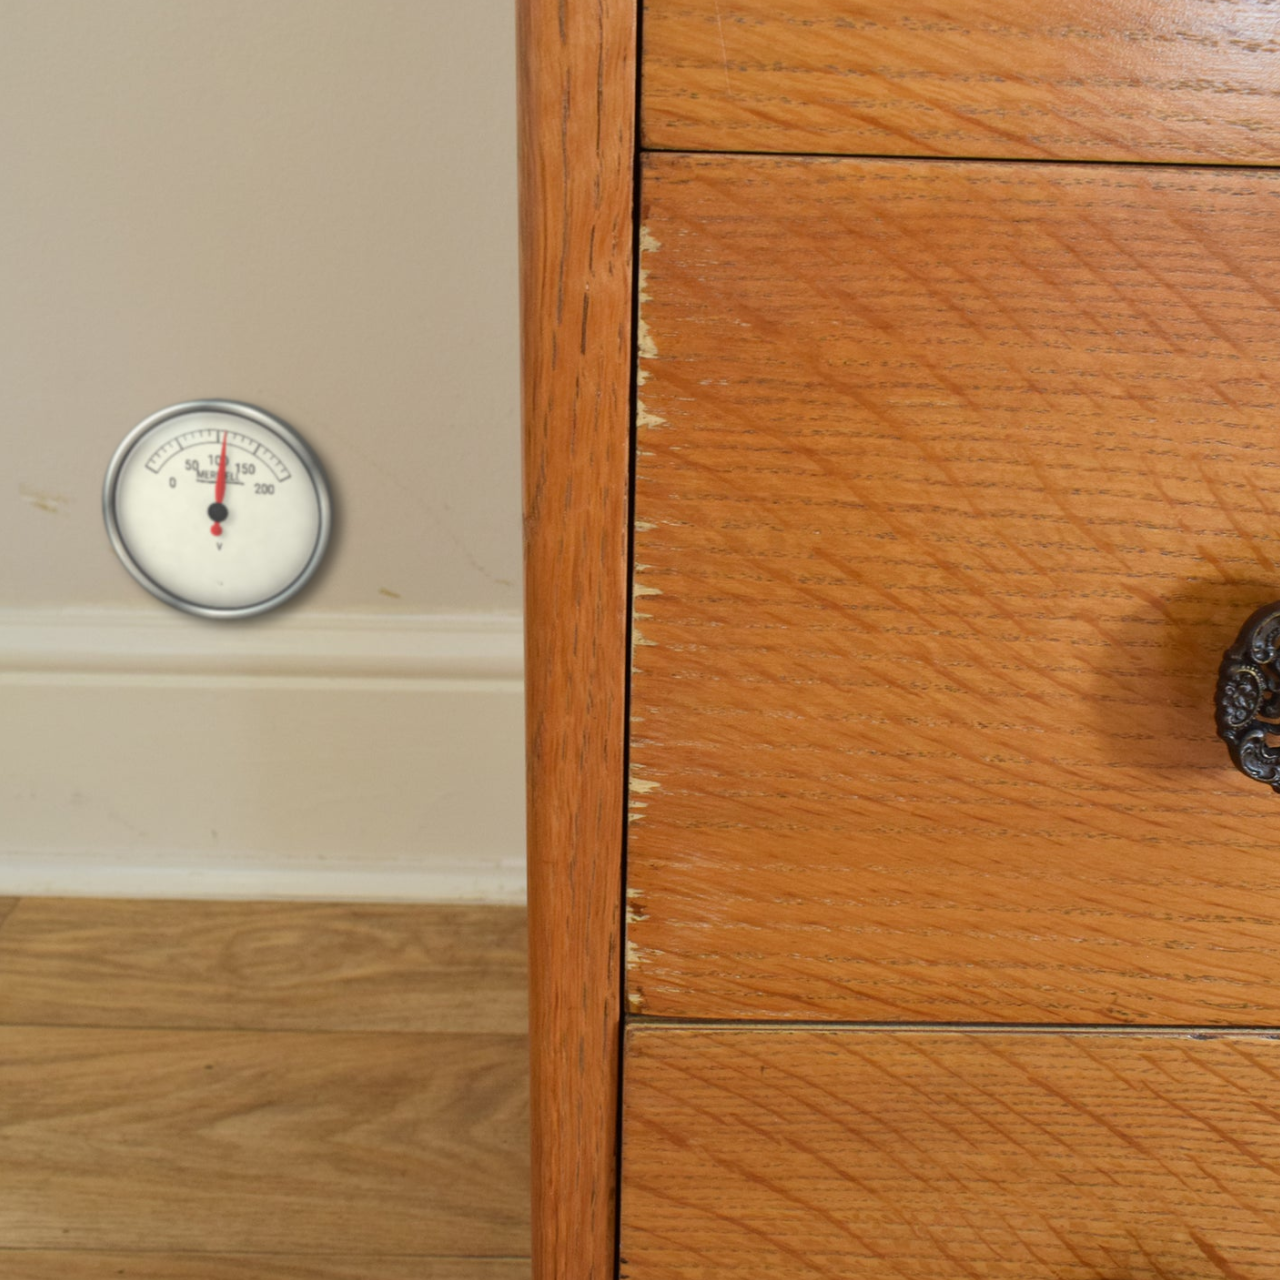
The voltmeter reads 110; V
